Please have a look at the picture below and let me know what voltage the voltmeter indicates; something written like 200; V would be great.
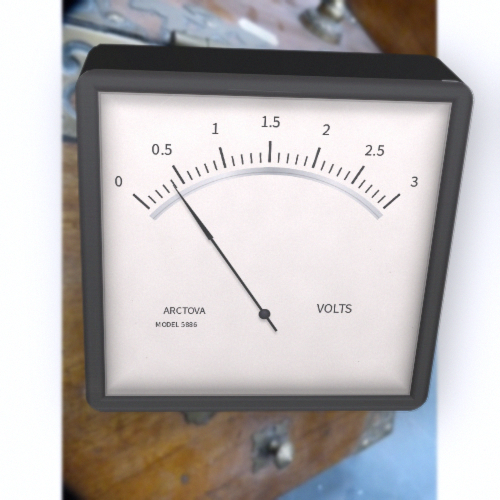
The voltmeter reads 0.4; V
